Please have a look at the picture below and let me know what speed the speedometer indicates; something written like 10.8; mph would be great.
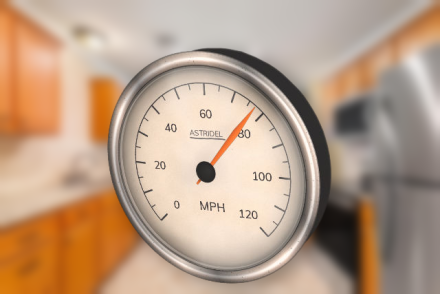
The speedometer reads 77.5; mph
